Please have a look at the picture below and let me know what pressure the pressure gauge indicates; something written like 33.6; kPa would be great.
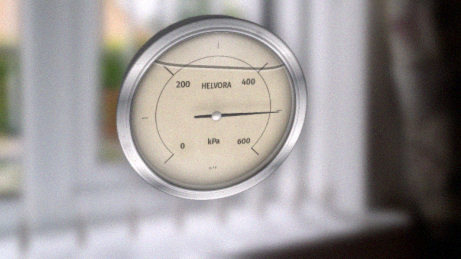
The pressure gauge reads 500; kPa
